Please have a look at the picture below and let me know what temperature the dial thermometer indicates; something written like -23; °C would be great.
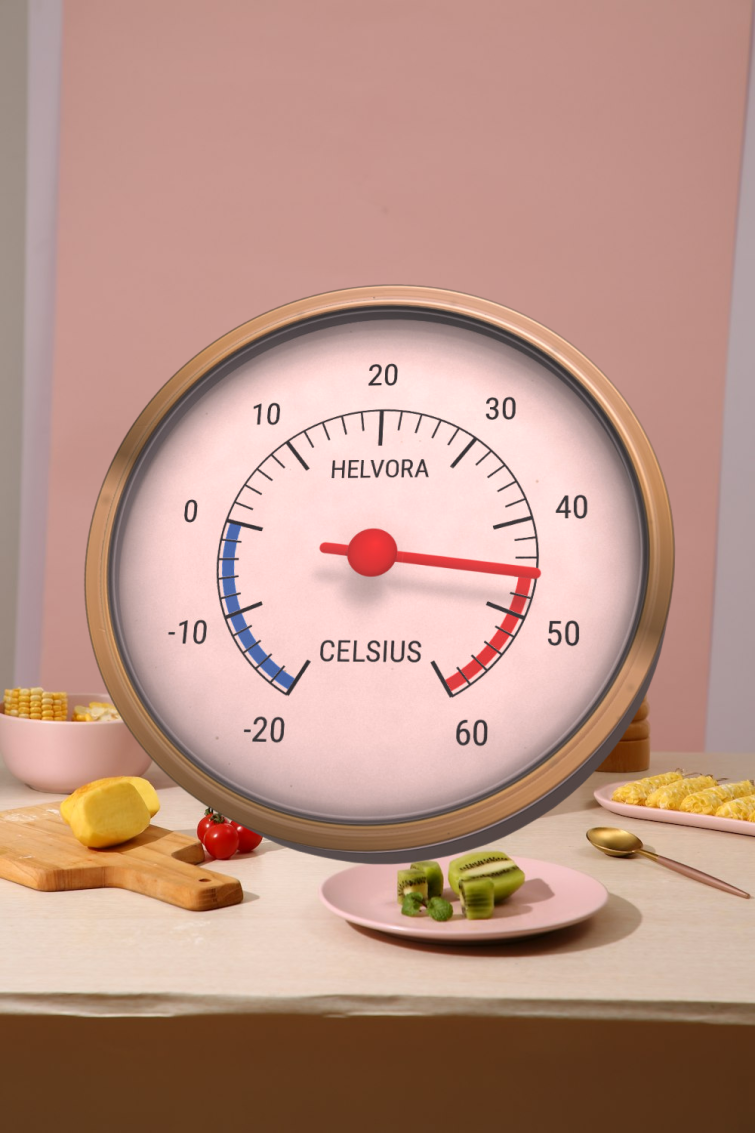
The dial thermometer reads 46; °C
